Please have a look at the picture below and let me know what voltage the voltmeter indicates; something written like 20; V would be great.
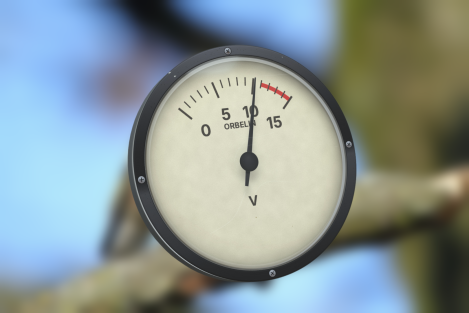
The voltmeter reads 10; V
